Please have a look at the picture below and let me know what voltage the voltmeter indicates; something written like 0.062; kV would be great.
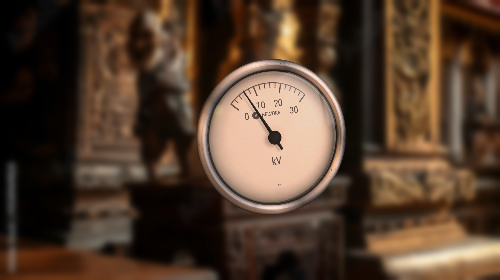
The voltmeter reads 6; kV
